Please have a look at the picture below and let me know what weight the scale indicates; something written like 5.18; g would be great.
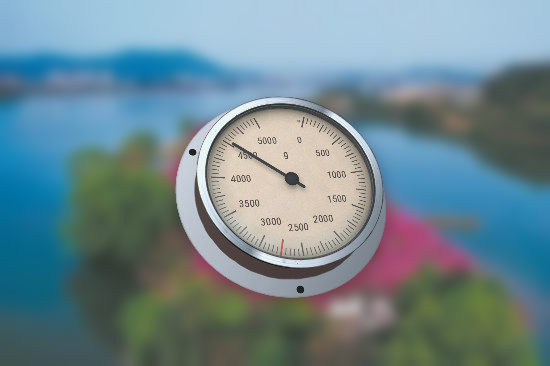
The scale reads 4500; g
